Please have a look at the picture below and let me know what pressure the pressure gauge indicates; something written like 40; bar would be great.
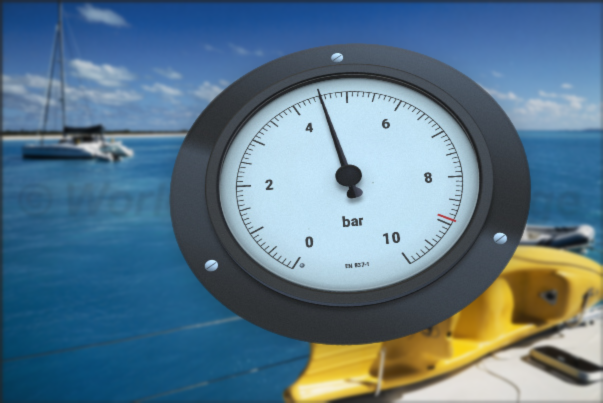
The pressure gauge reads 4.5; bar
